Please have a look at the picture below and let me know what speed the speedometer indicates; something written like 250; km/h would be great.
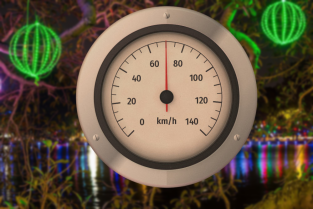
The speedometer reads 70; km/h
